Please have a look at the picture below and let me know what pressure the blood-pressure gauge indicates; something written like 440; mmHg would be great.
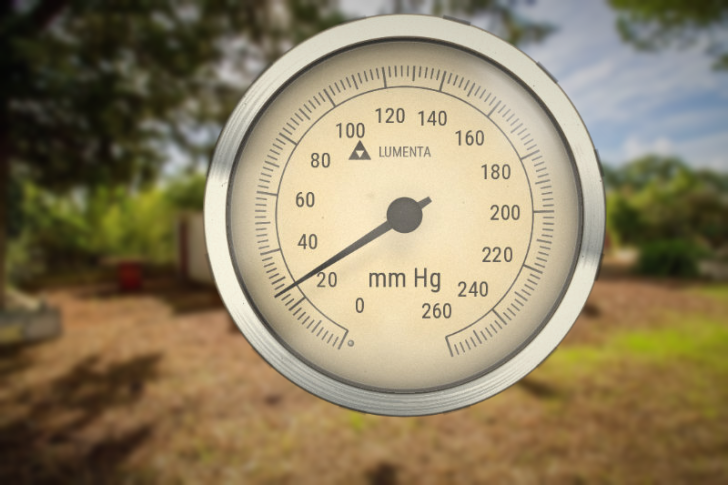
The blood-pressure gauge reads 26; mmHg
